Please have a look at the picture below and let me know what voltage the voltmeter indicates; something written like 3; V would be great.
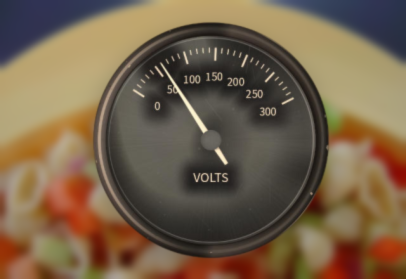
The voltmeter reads 60; V
